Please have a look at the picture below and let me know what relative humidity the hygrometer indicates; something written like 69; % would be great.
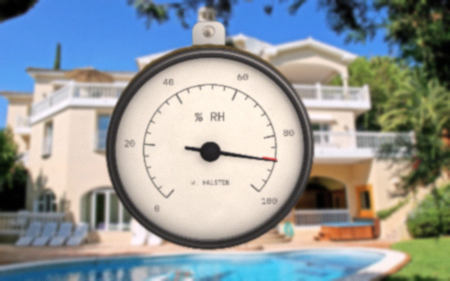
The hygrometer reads 88; %
